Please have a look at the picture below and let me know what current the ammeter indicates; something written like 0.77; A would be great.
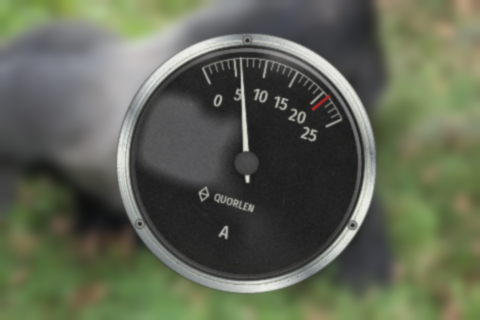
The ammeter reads 6; A
